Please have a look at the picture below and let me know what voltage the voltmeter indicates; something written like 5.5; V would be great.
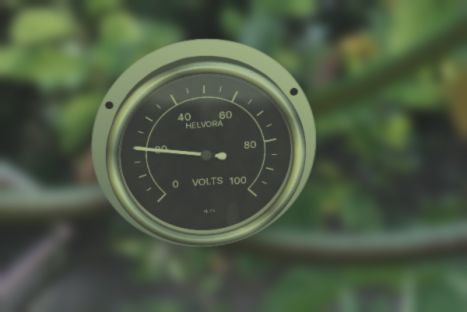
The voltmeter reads 20; V
